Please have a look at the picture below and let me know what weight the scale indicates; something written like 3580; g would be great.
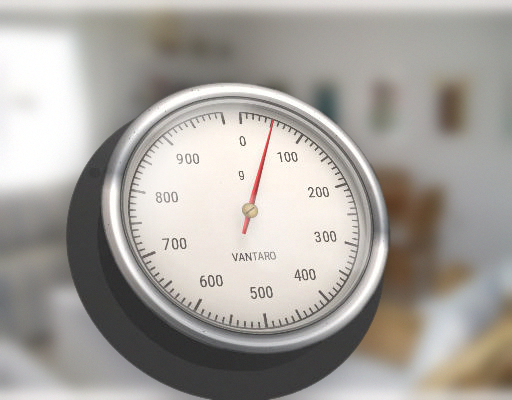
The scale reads 50; g
